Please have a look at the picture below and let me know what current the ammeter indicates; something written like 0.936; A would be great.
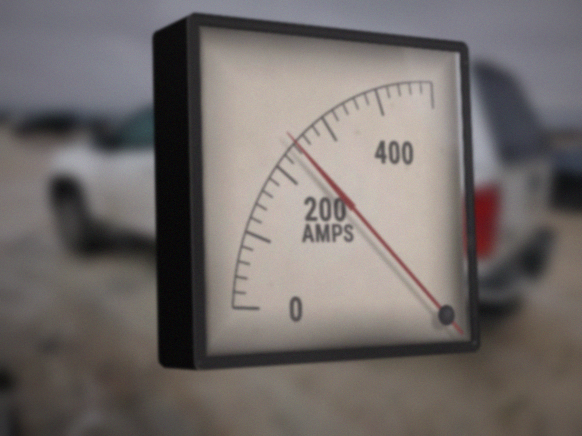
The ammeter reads 240; A
